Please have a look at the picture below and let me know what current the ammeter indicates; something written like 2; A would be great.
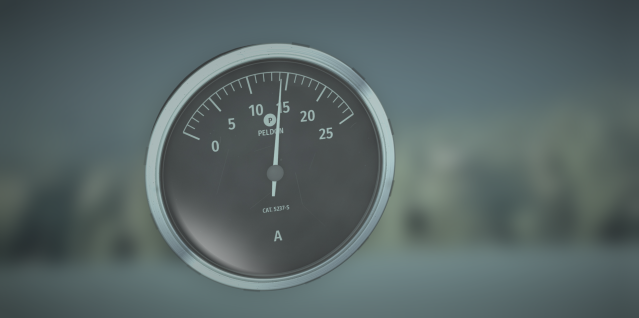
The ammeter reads 14; A
